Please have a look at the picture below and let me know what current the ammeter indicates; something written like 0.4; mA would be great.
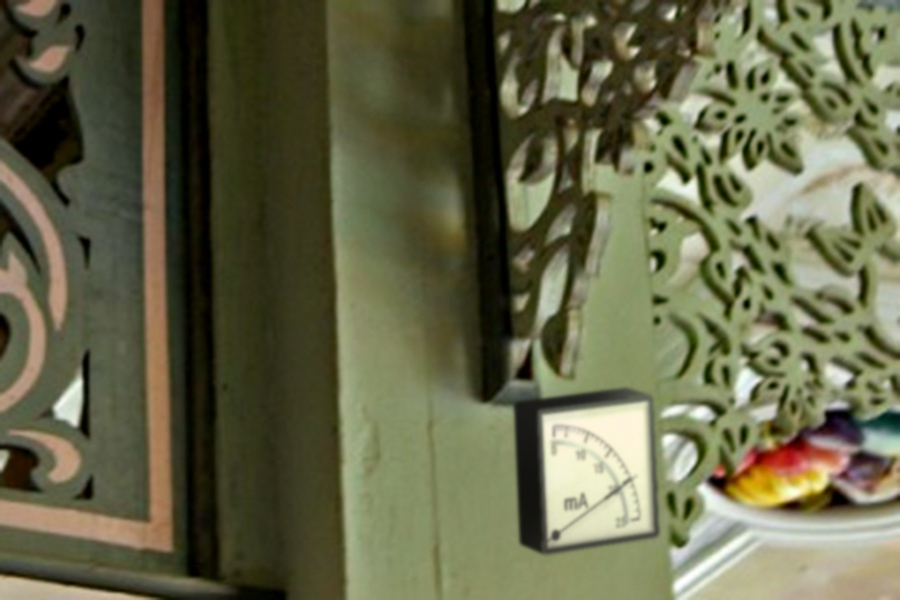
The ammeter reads 20; mA
